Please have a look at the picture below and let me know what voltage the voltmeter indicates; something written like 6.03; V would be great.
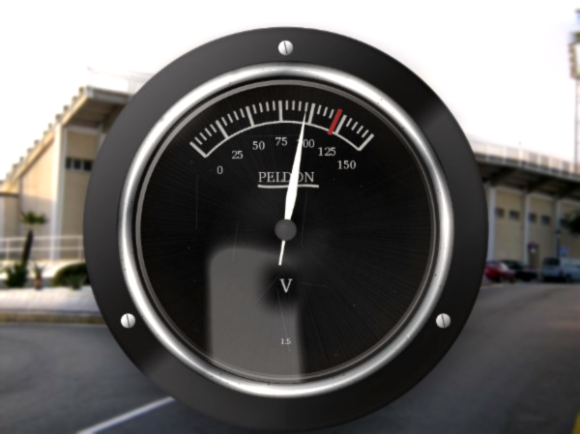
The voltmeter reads 95; V
